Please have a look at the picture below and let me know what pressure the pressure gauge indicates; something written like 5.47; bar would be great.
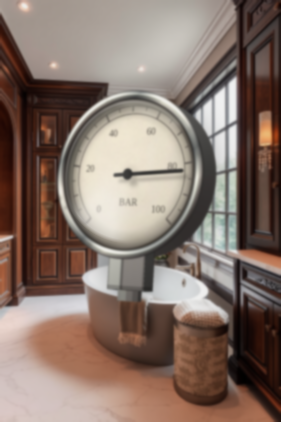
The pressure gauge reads 82.5; bar
